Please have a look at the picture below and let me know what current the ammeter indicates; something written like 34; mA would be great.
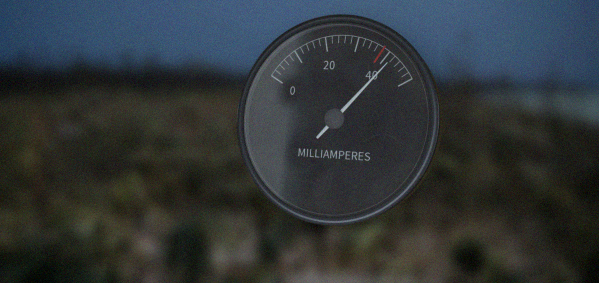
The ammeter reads 42; mA
